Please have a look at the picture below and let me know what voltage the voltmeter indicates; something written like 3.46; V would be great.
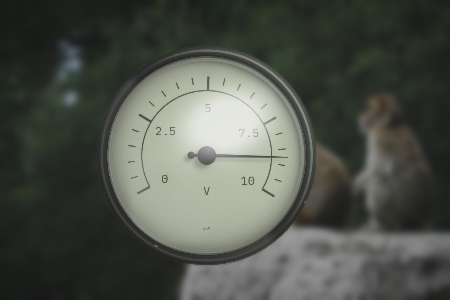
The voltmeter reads 8.75; V
